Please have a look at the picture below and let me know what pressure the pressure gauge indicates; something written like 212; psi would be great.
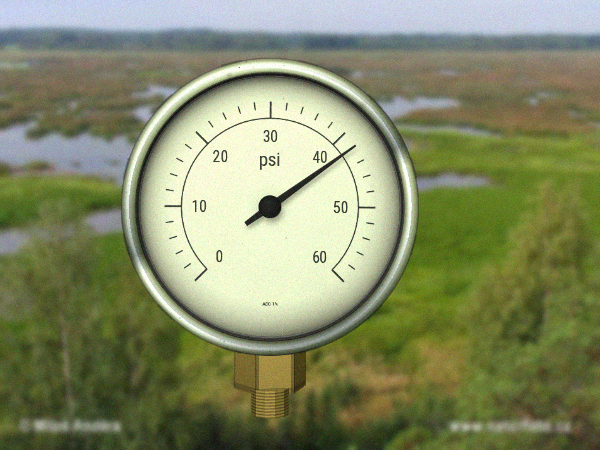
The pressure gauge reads 42; psi
